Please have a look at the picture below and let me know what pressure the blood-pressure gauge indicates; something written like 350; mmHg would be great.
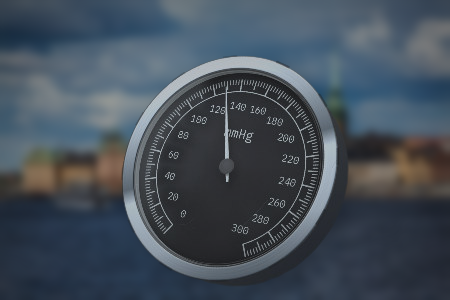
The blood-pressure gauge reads 130; mmHg
